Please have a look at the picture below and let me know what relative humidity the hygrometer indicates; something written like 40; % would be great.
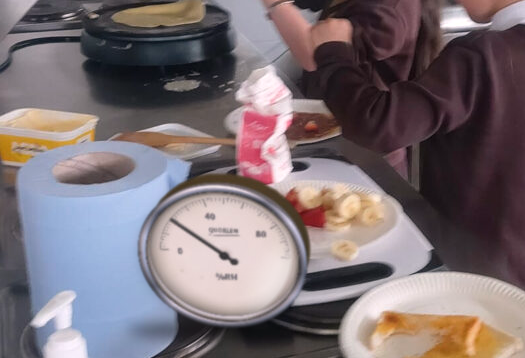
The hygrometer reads 20; %
